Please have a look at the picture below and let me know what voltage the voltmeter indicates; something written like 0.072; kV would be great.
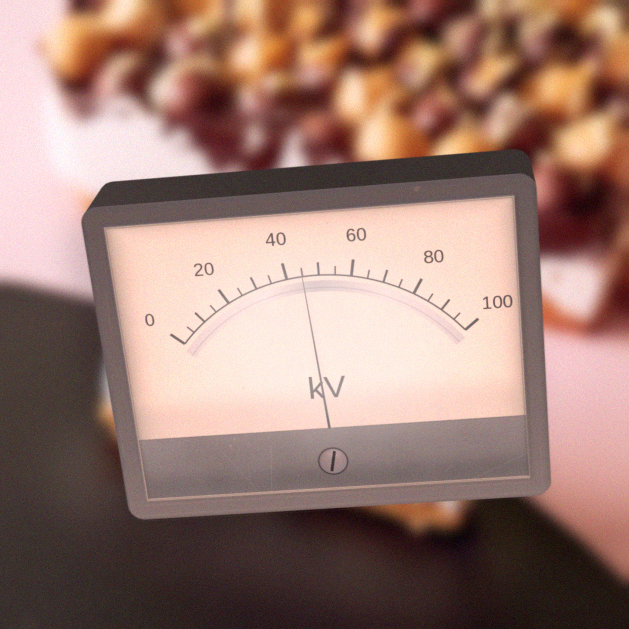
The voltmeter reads 45; kV
